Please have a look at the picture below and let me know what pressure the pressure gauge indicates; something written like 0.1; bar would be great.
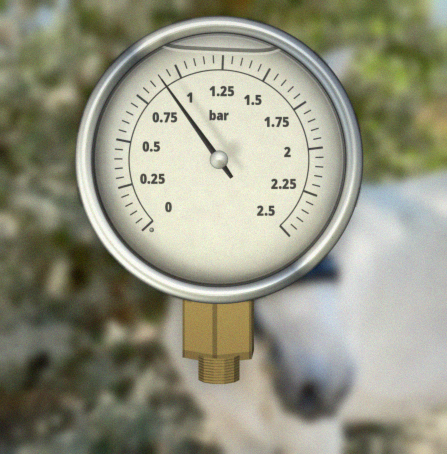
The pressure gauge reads 0.9; bar
